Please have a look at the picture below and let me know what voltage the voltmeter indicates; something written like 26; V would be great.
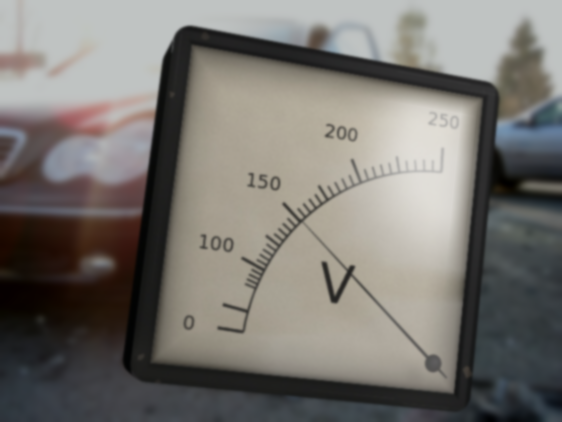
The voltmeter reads 150; V
